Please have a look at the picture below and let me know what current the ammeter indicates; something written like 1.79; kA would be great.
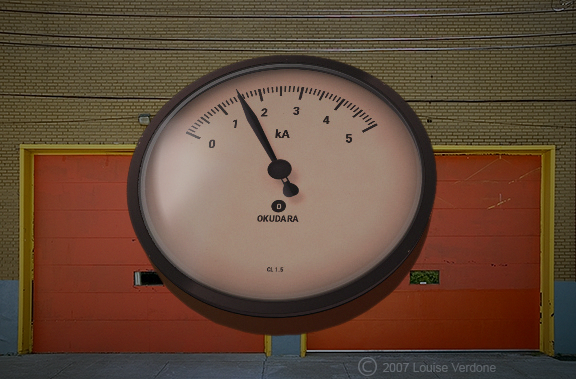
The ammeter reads 1.5; kA
